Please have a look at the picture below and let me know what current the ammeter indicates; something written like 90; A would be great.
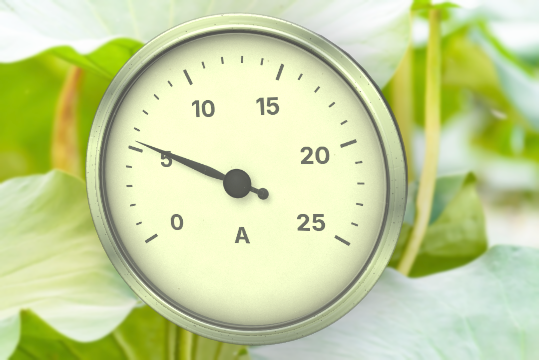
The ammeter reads 5.5; A
